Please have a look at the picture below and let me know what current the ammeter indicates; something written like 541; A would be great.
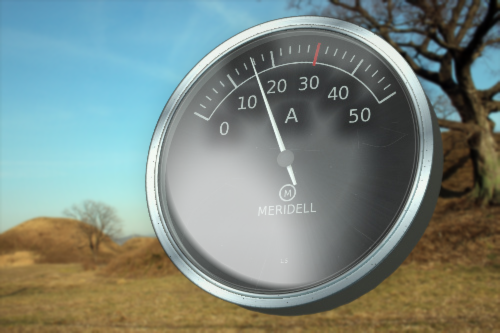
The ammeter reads 16; A
